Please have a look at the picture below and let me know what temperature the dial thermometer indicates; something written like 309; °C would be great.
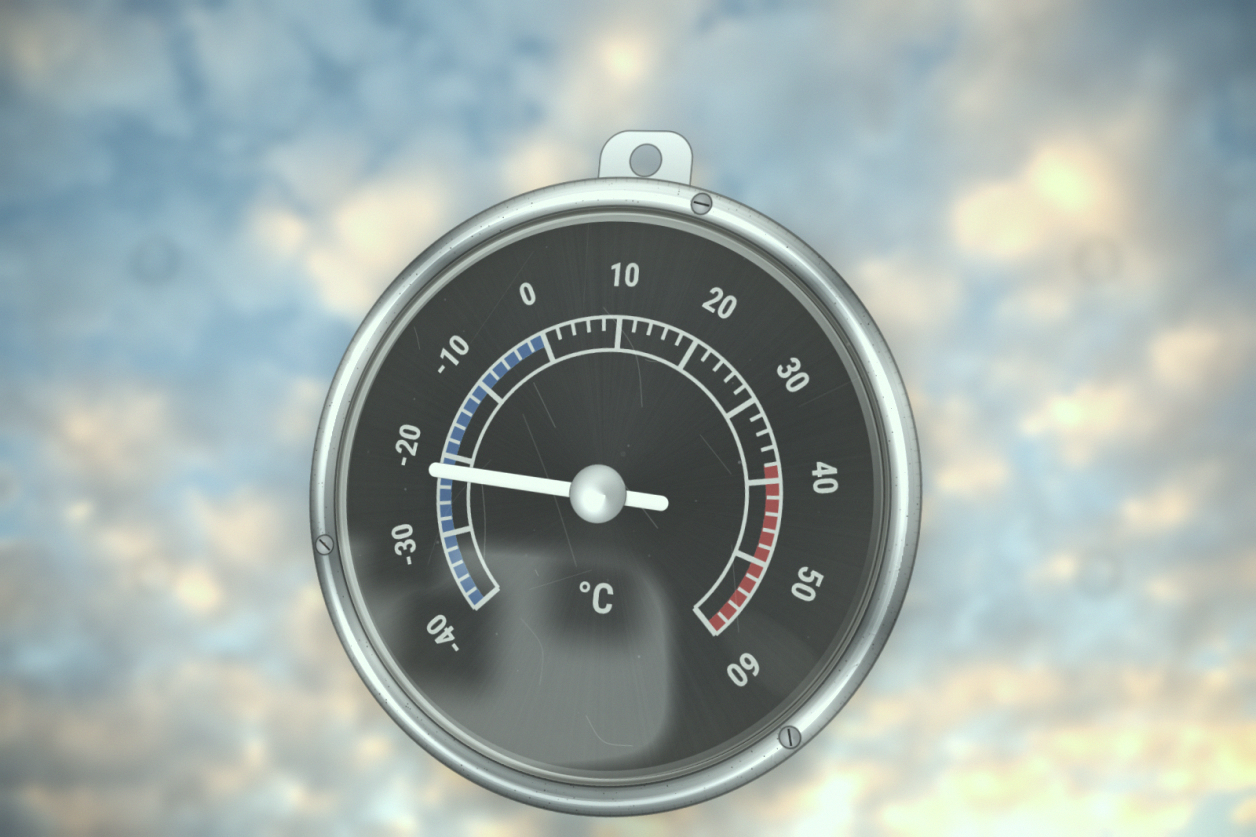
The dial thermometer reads -22; °C
